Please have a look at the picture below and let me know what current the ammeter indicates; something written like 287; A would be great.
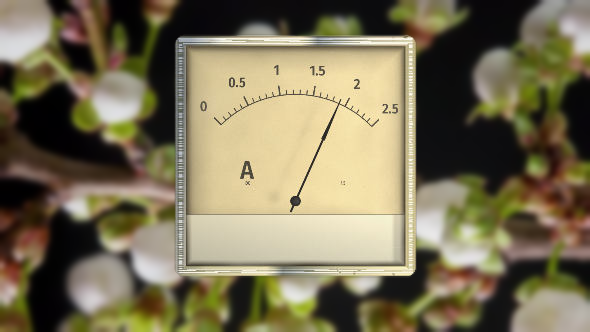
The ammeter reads 1.9; A
